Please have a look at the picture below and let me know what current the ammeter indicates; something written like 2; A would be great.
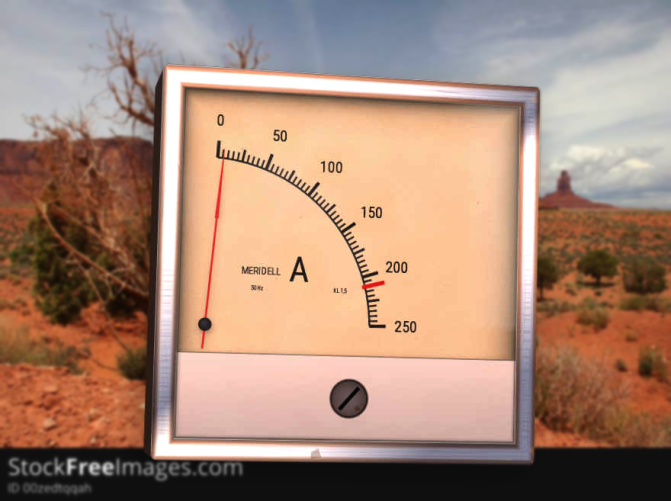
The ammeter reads 5; A
